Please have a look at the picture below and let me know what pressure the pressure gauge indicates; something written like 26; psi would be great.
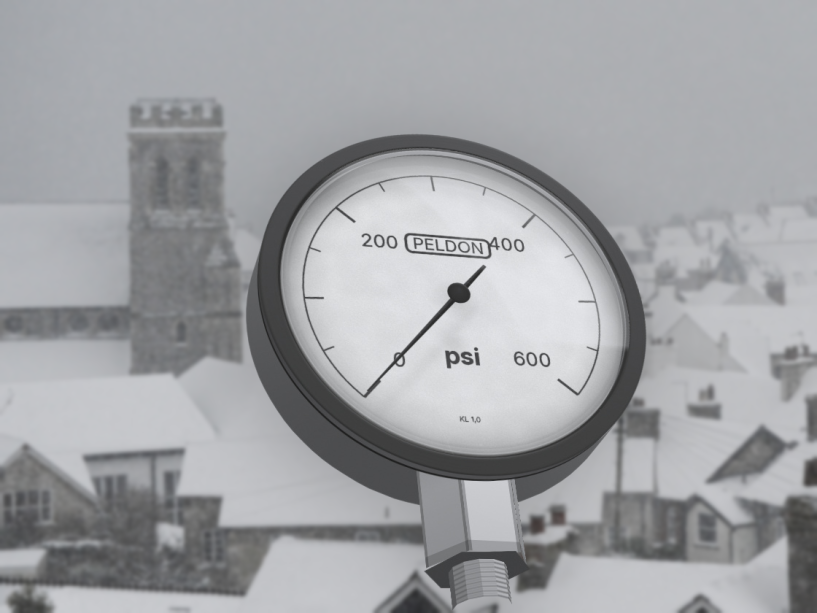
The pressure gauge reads 0; psi
